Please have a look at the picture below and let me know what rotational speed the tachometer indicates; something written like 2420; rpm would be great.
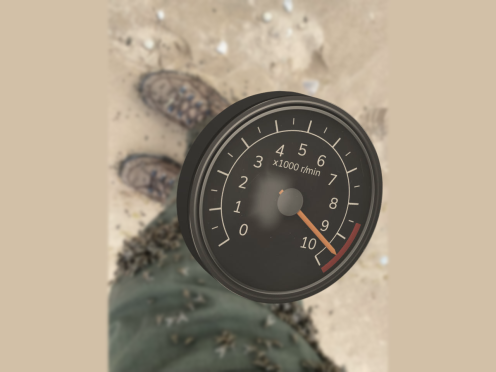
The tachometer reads 9500; rpm
